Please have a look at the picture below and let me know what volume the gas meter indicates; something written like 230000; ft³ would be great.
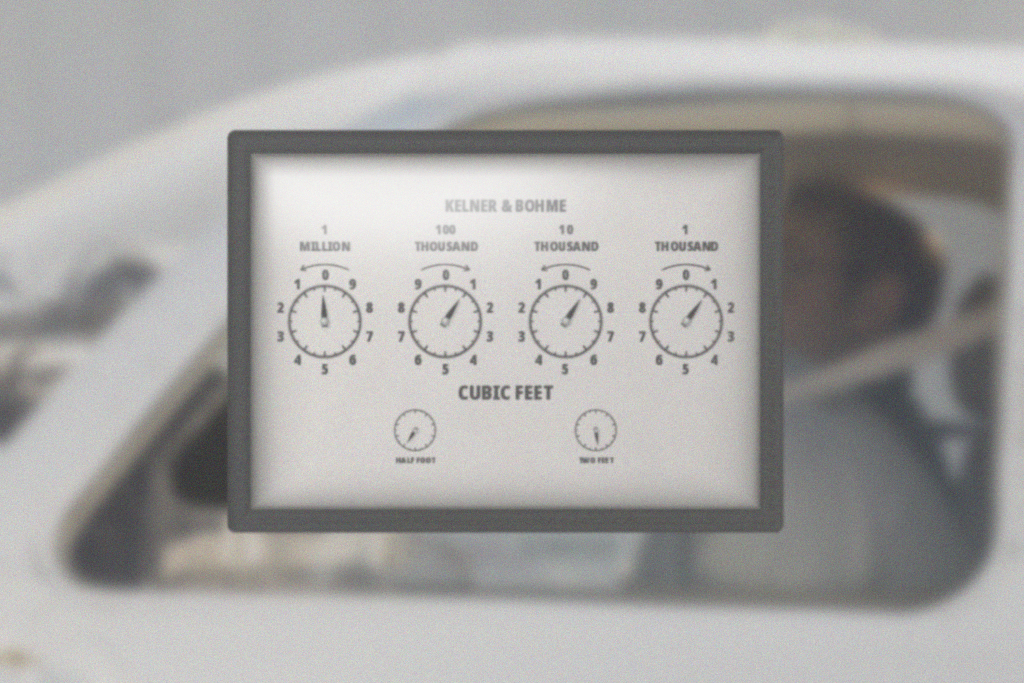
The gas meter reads 9100; ft³
